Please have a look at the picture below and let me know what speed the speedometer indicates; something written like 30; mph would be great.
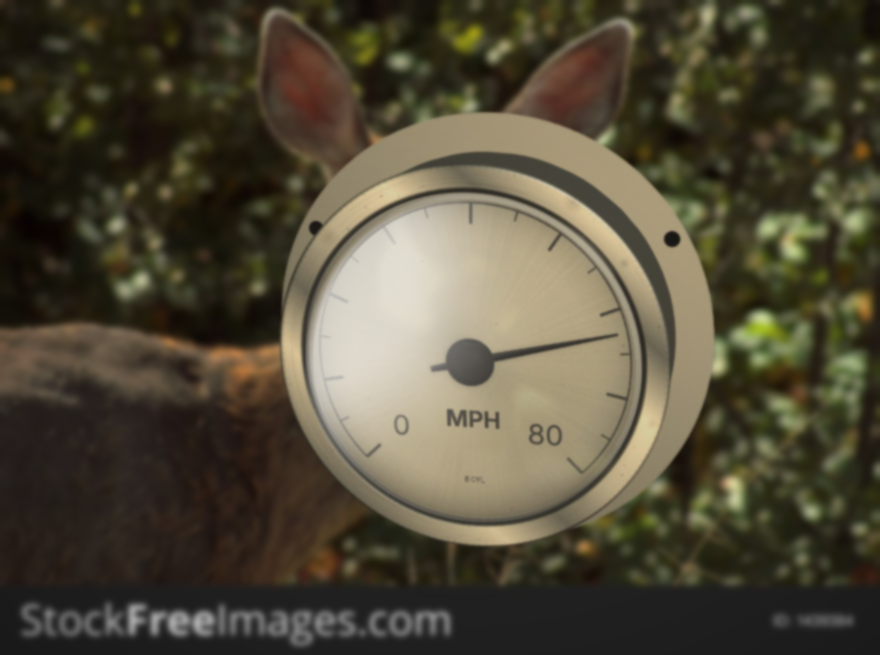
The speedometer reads 62.5; mph
